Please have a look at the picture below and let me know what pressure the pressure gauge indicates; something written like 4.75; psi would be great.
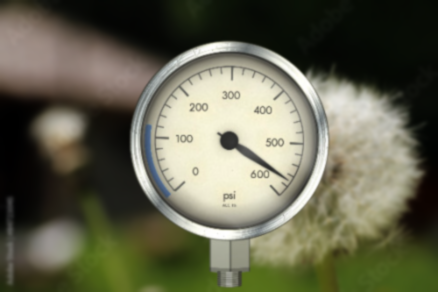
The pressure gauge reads 570; psi
